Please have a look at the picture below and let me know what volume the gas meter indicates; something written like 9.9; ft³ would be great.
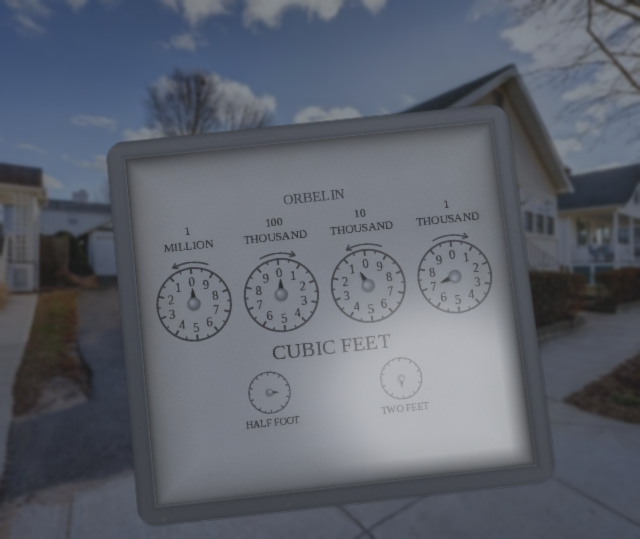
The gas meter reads 700; ft³
